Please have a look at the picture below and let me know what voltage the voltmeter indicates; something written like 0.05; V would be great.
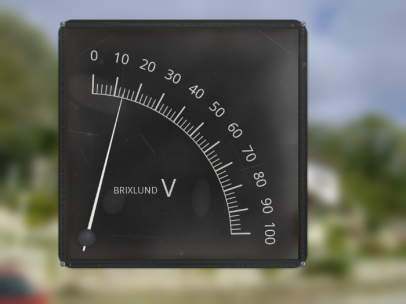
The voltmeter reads 14; V
